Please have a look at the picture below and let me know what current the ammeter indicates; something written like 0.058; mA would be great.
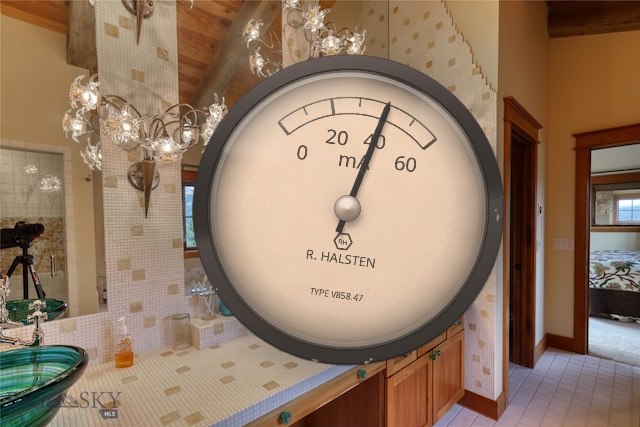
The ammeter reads 40; mA
